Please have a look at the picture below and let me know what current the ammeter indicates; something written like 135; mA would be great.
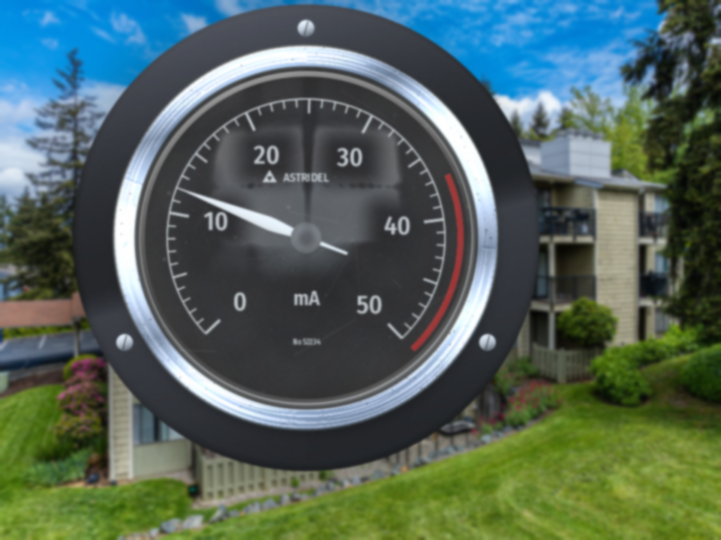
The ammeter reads 12; mA
